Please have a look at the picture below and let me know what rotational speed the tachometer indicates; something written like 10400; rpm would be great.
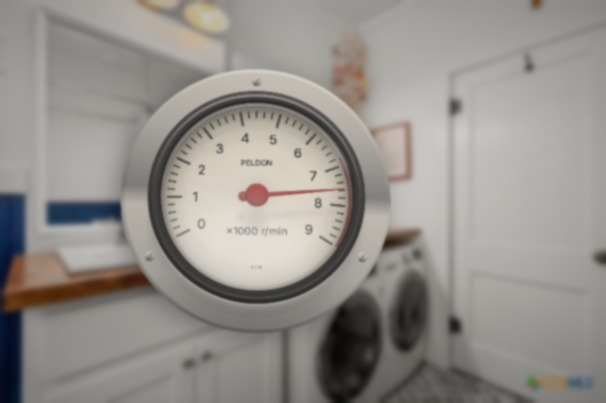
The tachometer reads 7600; rpm
